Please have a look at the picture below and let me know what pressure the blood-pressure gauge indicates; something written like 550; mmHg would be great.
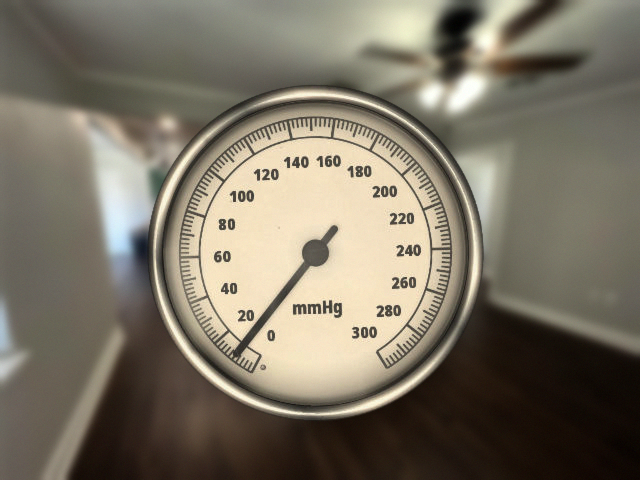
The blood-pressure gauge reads 10; mmHg
